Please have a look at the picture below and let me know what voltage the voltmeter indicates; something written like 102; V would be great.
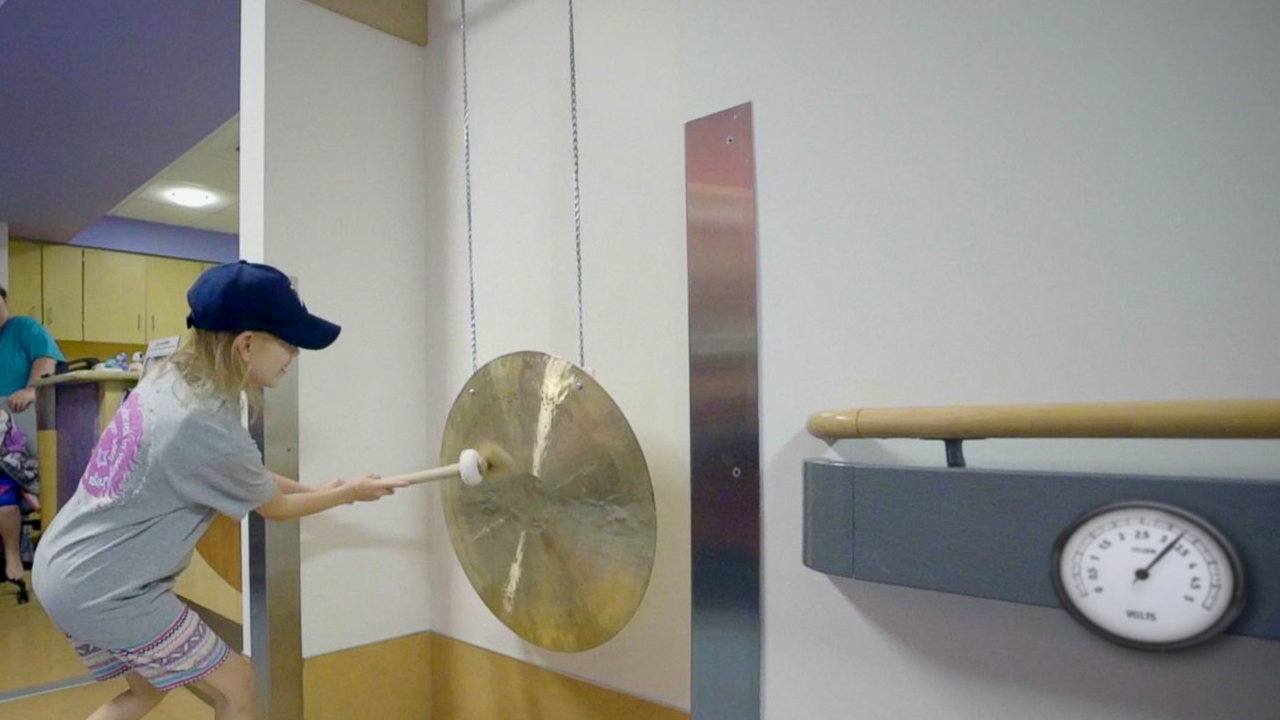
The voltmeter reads 3.25; V
